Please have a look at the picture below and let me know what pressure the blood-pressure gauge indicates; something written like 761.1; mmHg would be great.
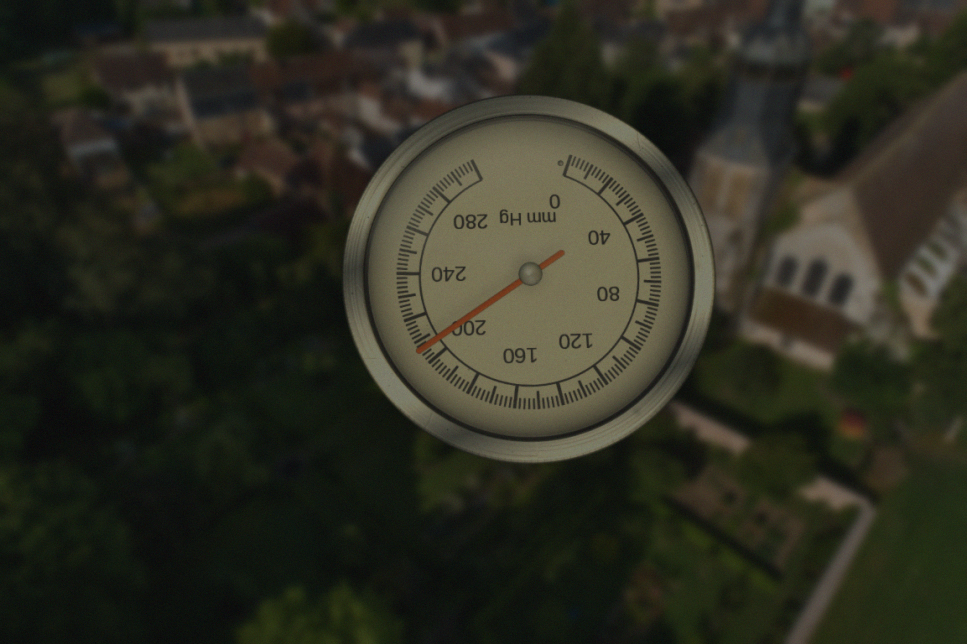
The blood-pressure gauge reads 206; mmHg
